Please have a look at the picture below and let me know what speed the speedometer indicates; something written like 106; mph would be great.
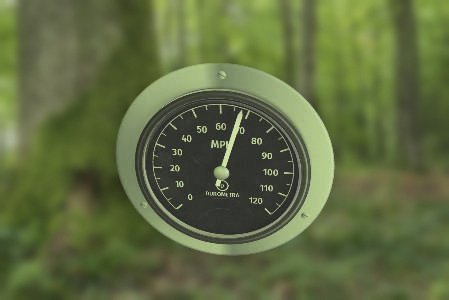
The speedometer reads 67.5; mph
